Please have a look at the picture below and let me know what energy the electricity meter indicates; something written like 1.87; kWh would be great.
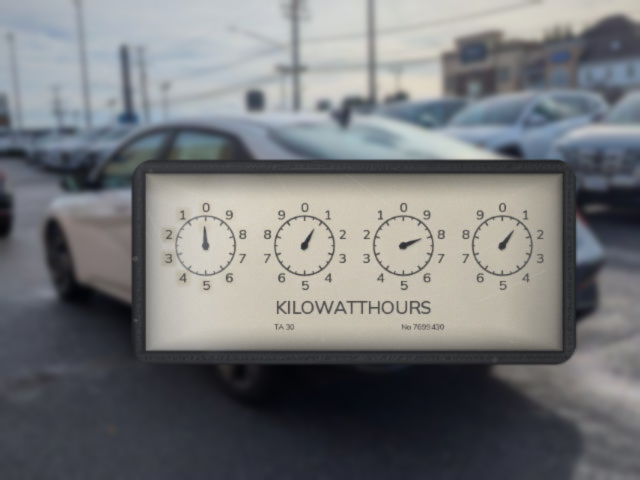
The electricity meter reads 81; kWh
